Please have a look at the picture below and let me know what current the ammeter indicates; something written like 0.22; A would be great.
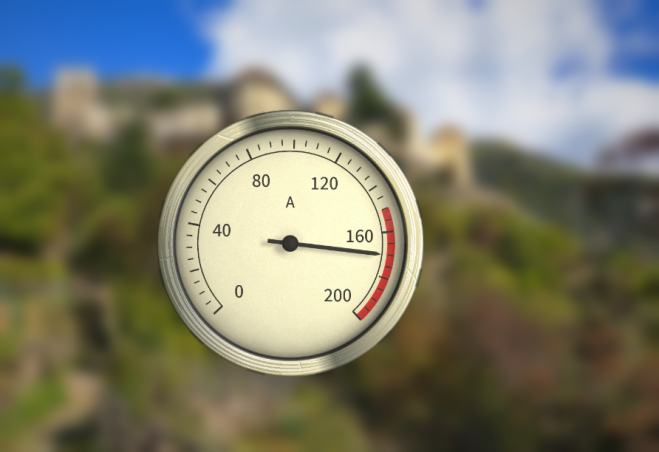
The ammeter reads 170; A
